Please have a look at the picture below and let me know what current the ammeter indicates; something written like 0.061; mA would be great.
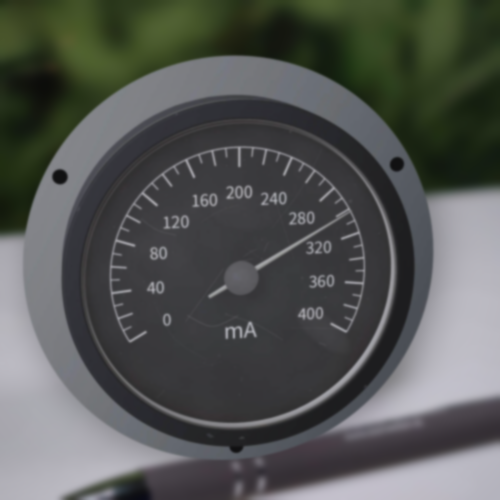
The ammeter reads 300; mA
